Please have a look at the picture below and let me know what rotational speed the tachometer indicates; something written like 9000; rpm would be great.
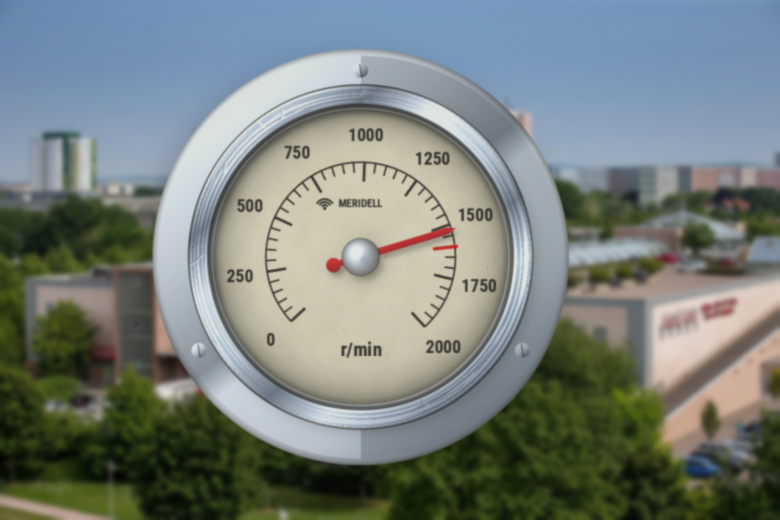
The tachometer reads 1525; rpm
